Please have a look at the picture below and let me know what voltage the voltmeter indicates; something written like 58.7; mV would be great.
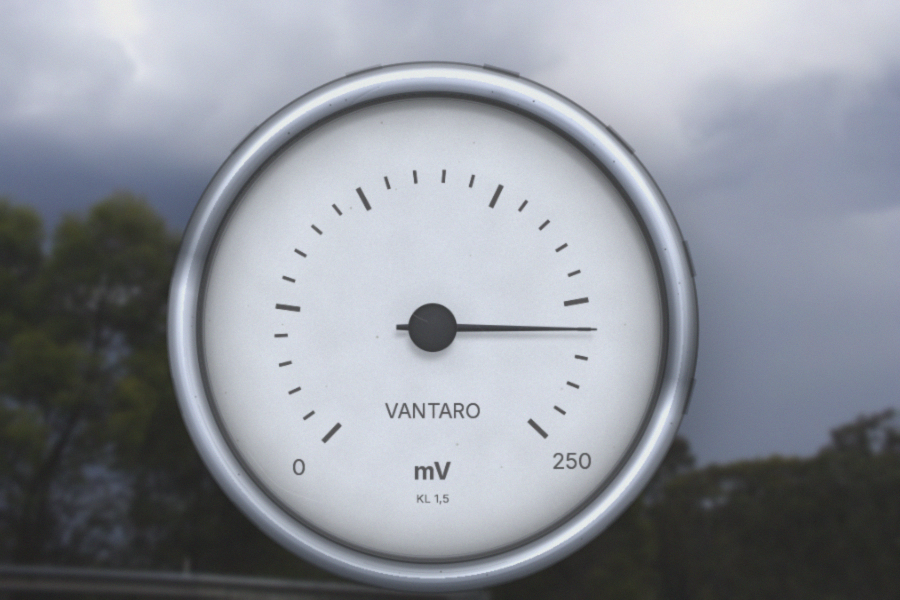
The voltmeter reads 210; mV
